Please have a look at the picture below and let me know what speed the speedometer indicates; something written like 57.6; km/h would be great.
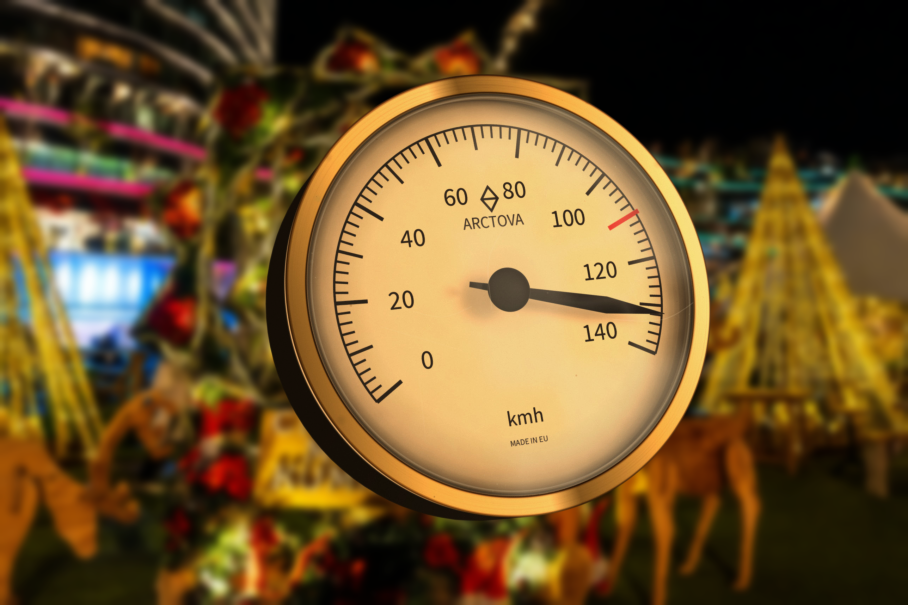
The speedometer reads 132; km/h
